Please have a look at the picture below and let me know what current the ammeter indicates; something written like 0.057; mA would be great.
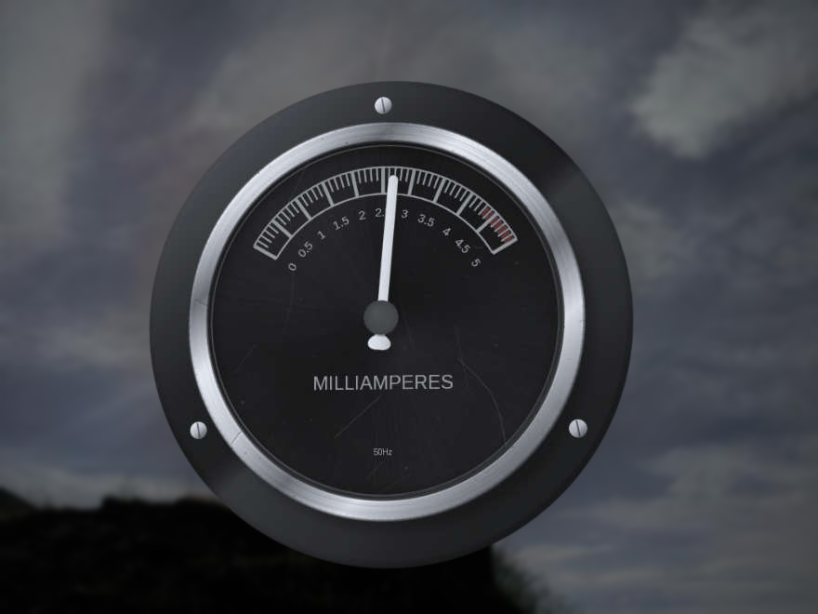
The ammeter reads 2.7; mA
